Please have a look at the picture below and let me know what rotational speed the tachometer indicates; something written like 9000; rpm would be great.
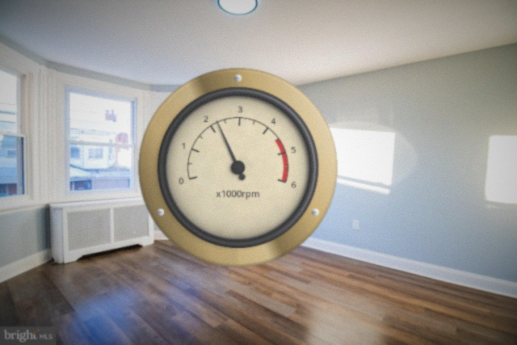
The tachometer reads 2250; rpm
